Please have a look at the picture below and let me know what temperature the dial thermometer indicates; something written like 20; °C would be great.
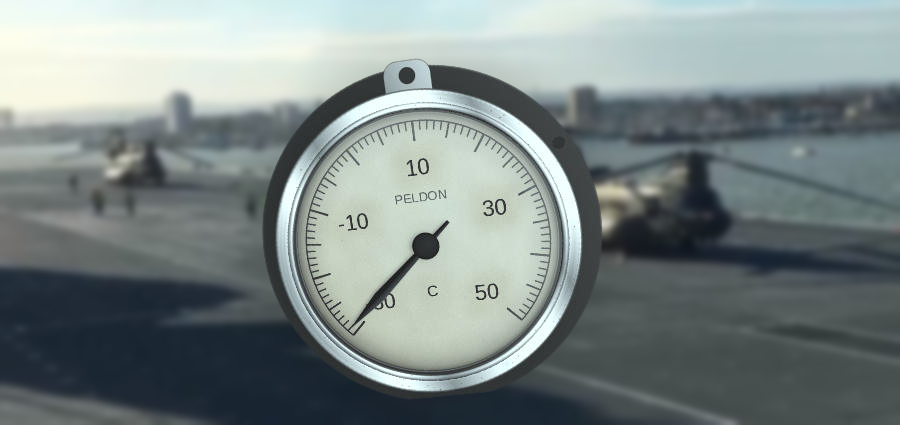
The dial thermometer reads -29; °C
